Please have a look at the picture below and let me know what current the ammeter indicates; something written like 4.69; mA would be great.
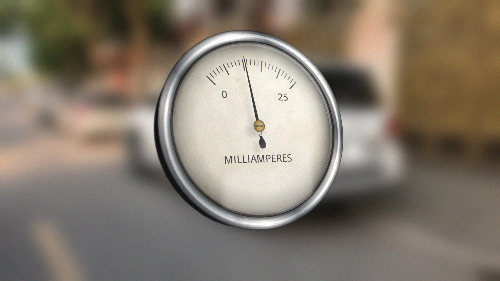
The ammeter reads 10; mA
